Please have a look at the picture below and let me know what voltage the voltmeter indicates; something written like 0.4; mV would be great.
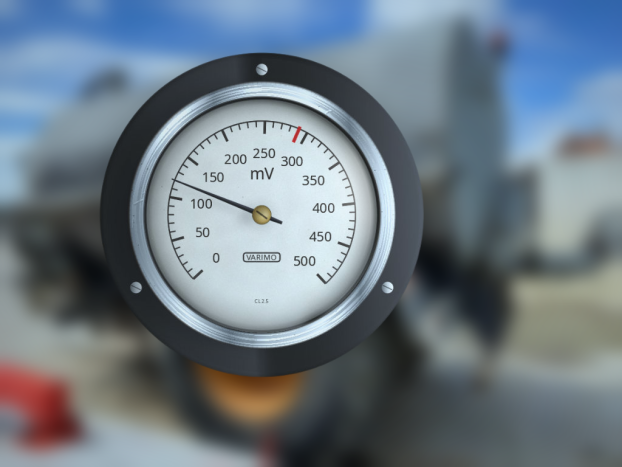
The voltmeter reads 120; mV
